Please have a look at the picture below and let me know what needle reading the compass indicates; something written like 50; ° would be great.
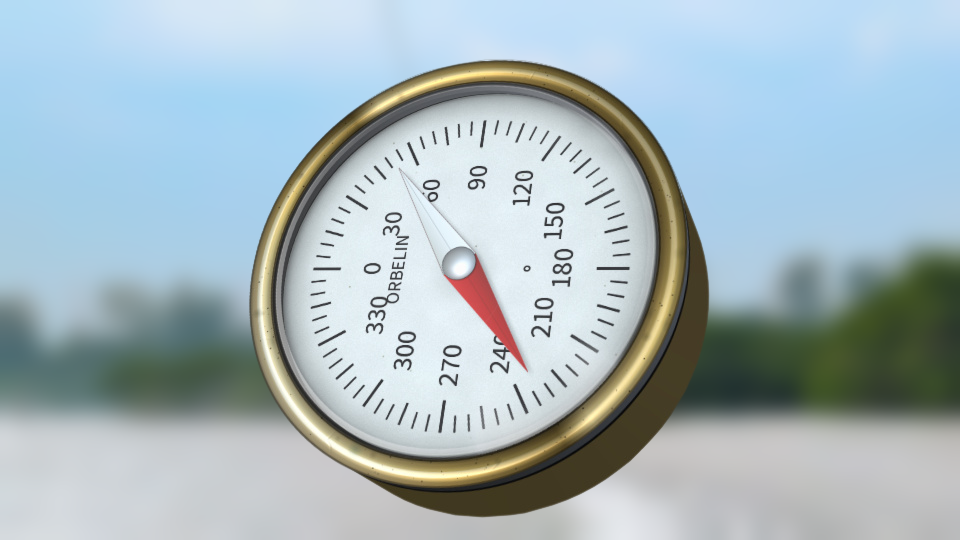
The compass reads 232.5; °
